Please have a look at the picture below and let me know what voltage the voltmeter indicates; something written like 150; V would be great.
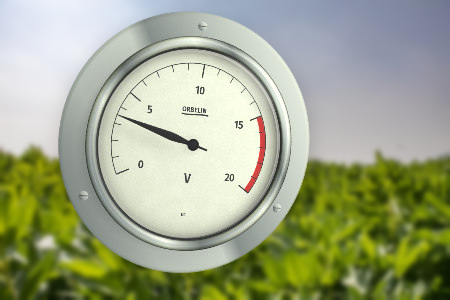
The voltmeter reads 3.5; V
